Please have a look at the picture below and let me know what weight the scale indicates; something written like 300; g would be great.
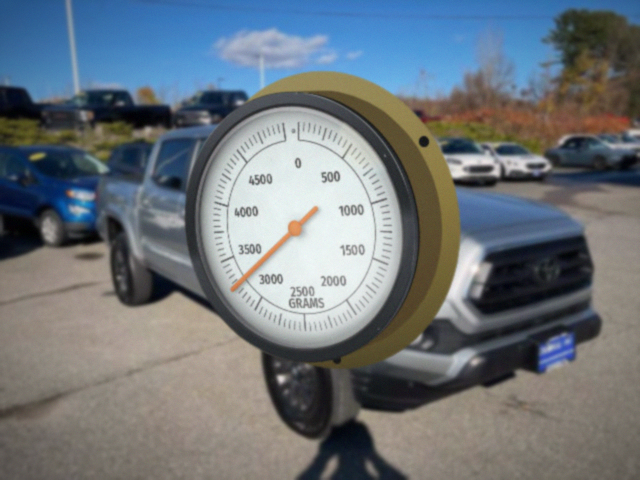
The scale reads 3250; g
